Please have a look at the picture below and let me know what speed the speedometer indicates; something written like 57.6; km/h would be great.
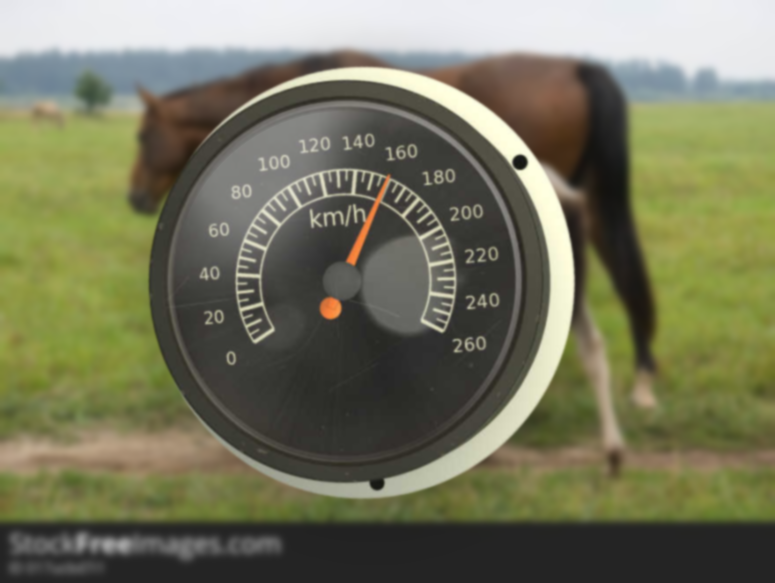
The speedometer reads 160; km/h
